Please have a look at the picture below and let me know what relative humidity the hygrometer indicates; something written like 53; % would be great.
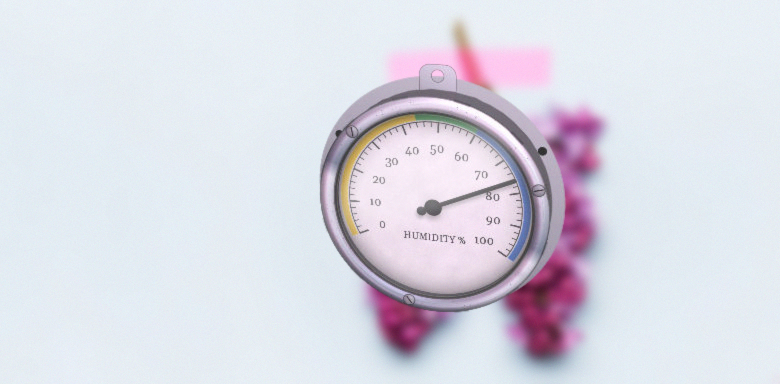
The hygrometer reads 76; %
